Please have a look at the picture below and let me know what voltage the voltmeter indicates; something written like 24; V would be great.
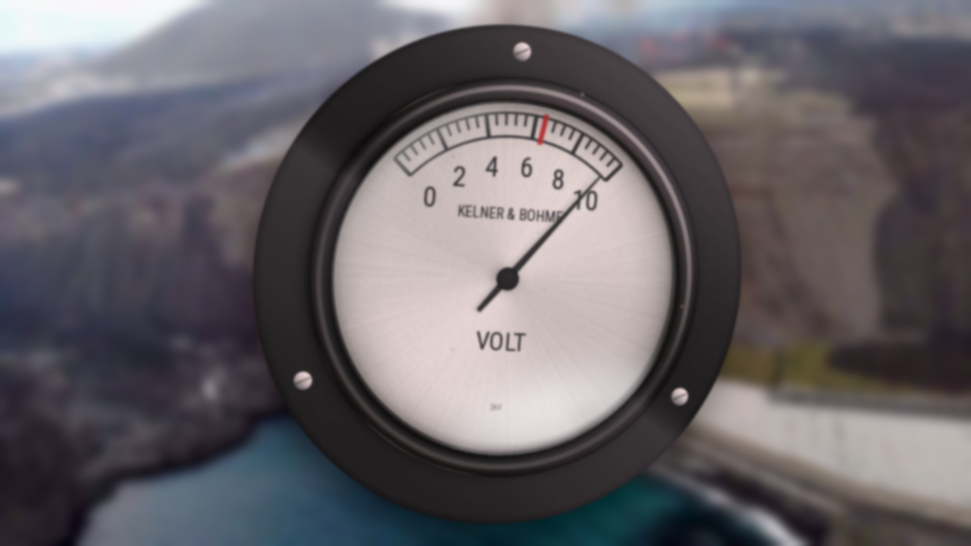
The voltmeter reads 9.6; V
